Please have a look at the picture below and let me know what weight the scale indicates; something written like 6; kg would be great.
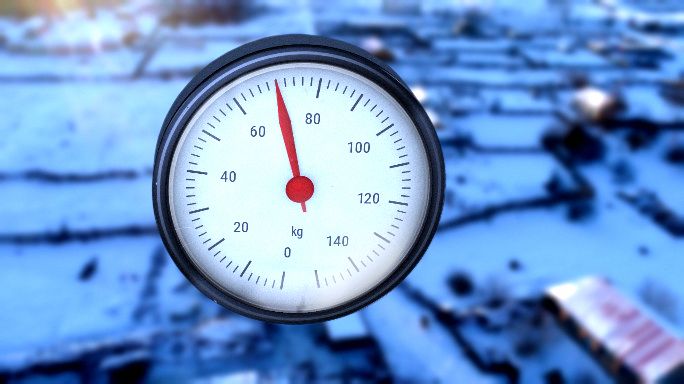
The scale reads 70; kg
